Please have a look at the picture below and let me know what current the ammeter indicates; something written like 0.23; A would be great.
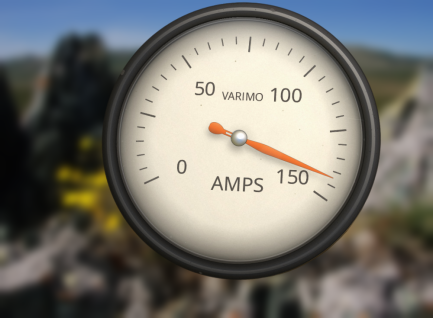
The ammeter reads 142.5; A
